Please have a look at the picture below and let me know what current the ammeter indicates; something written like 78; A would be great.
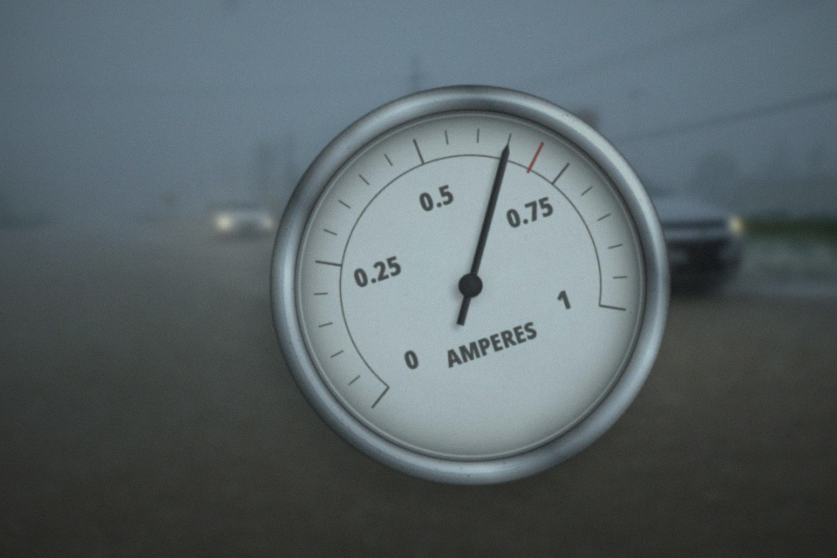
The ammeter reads 0.65; A
